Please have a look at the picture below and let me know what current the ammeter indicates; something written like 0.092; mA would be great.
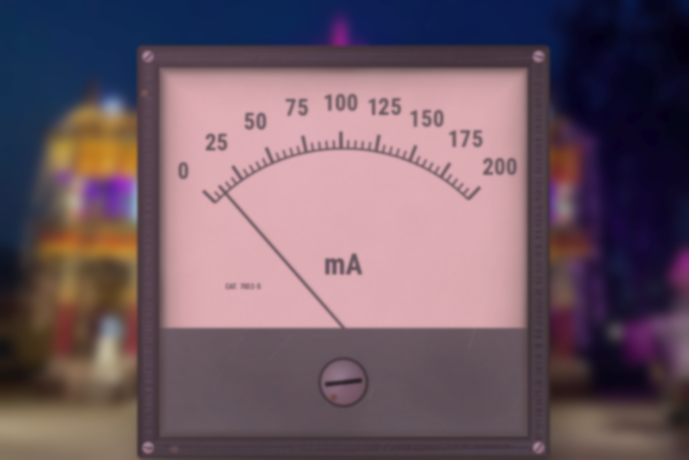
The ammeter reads 10; mA
